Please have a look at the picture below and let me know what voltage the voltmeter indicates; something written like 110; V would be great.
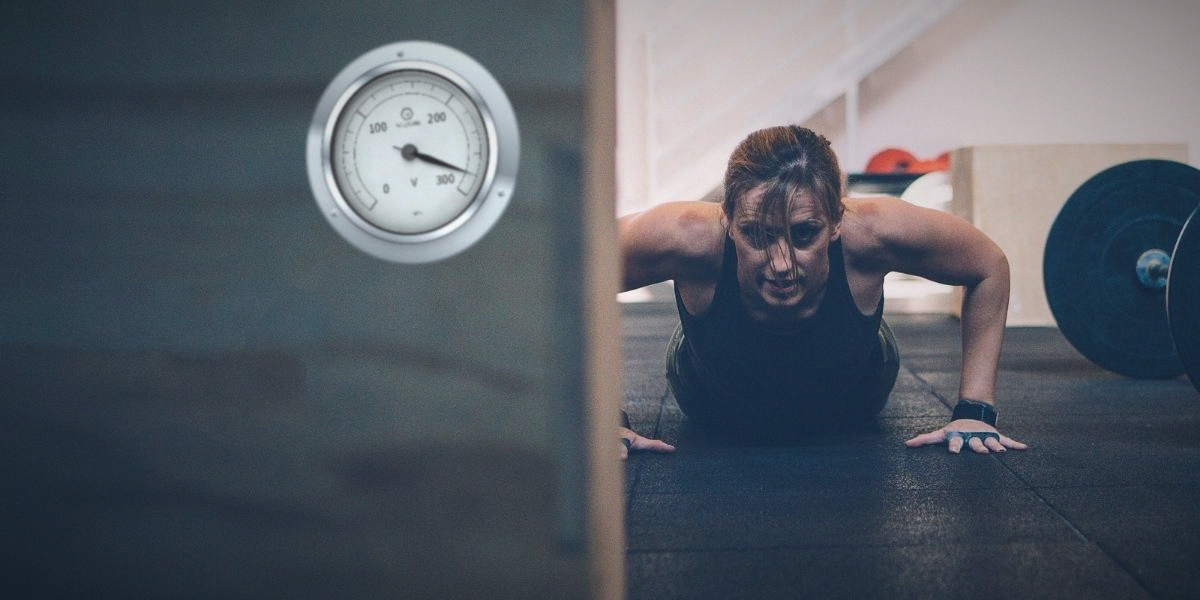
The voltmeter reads 280; V
